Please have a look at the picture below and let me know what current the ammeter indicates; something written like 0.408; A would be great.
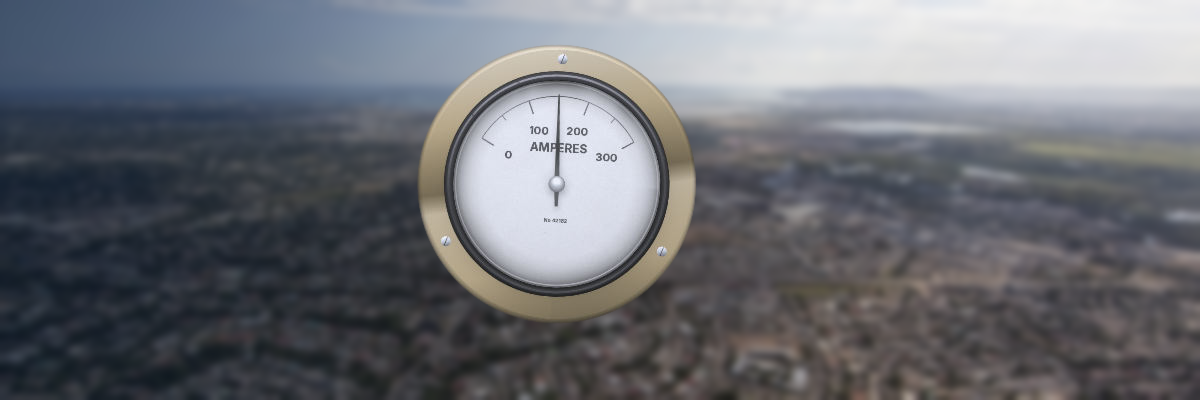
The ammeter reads 150; A
